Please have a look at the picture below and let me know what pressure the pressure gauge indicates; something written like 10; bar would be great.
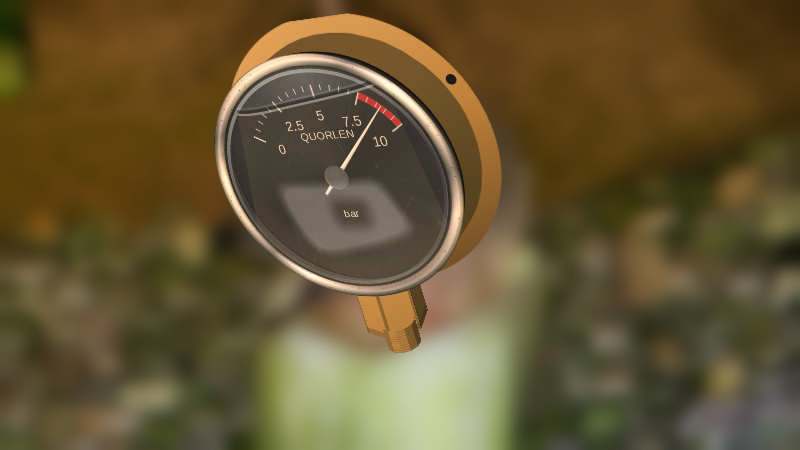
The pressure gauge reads 8.75; bar
